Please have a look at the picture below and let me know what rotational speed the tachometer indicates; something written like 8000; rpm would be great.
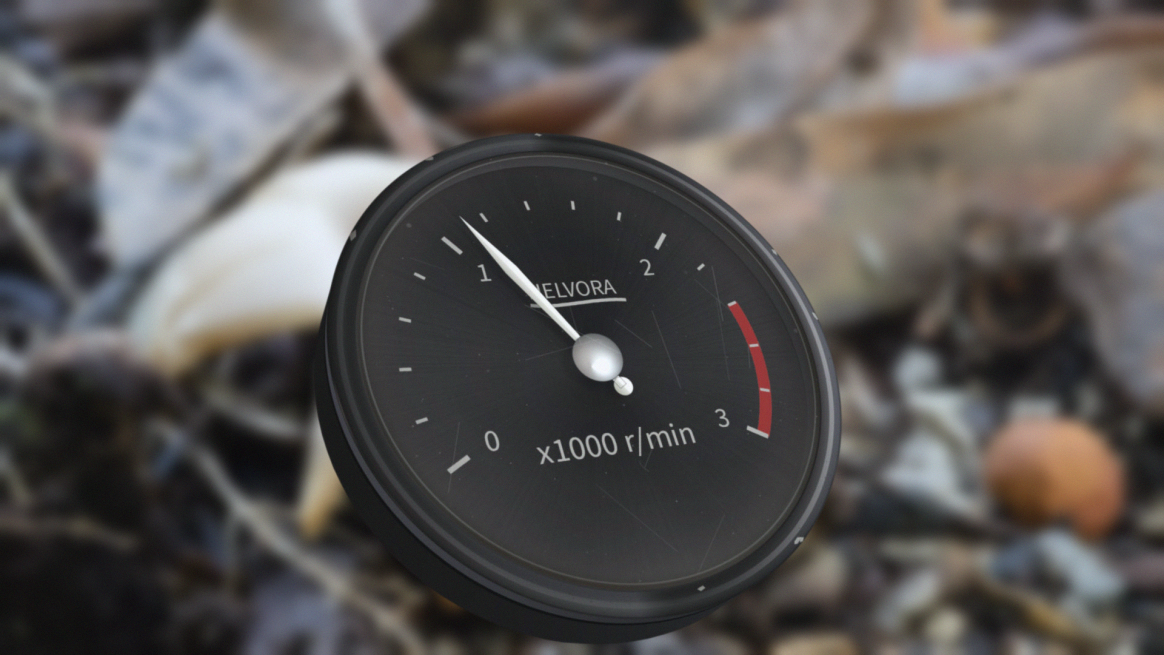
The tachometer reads 1100; rpm
